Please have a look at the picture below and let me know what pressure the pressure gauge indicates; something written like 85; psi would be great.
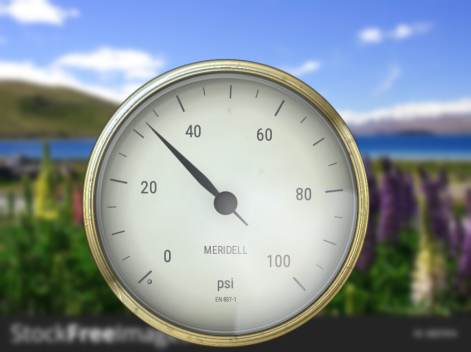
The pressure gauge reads 32.5; psi
